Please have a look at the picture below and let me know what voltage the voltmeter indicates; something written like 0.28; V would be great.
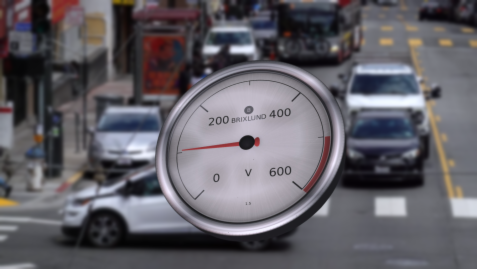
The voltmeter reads 100; V
